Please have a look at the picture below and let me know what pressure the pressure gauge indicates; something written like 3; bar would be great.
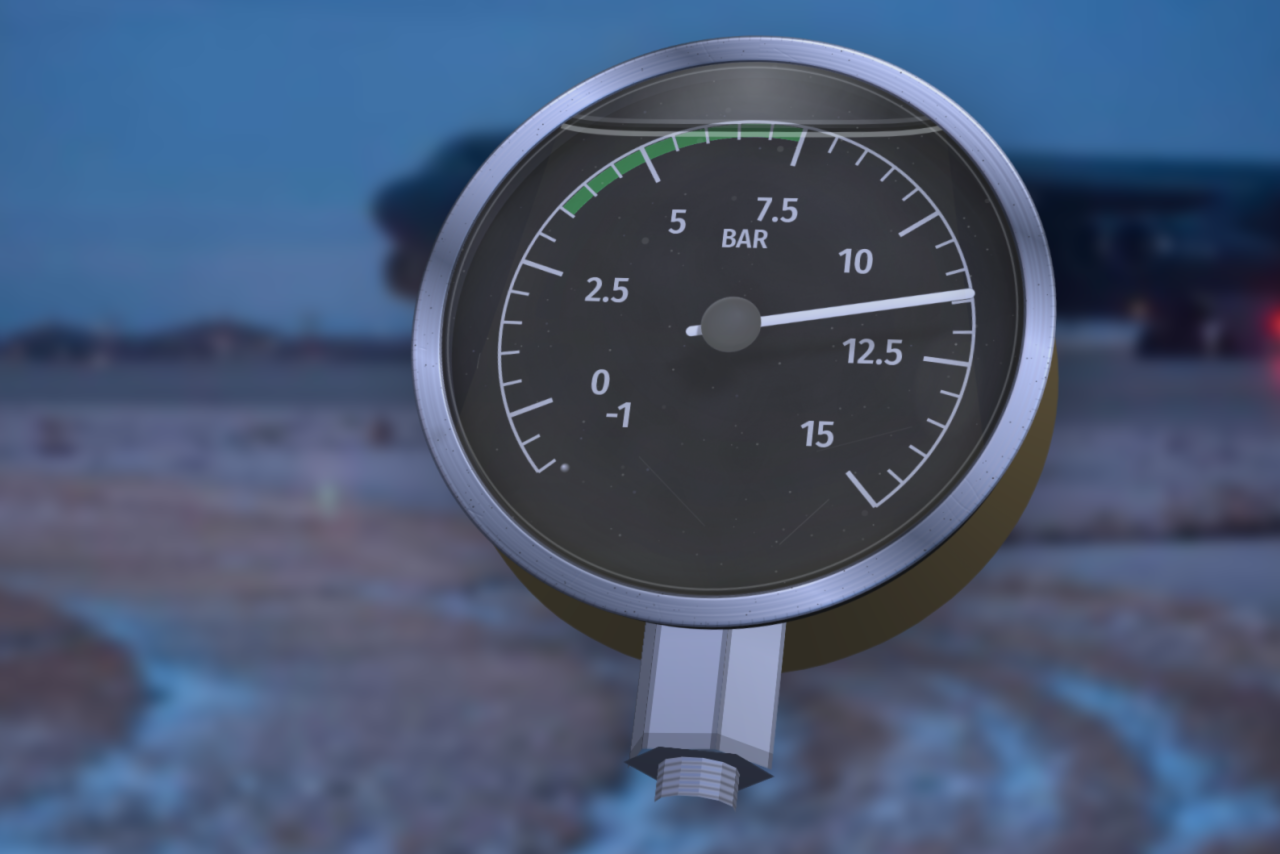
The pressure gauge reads 11.5; bar
